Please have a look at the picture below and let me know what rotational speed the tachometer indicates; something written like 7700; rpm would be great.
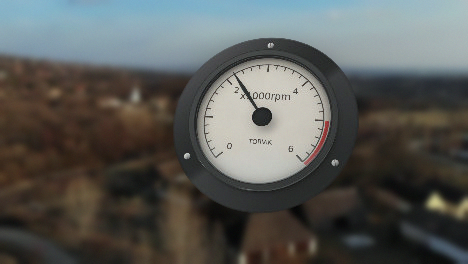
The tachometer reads 2200; rpm
